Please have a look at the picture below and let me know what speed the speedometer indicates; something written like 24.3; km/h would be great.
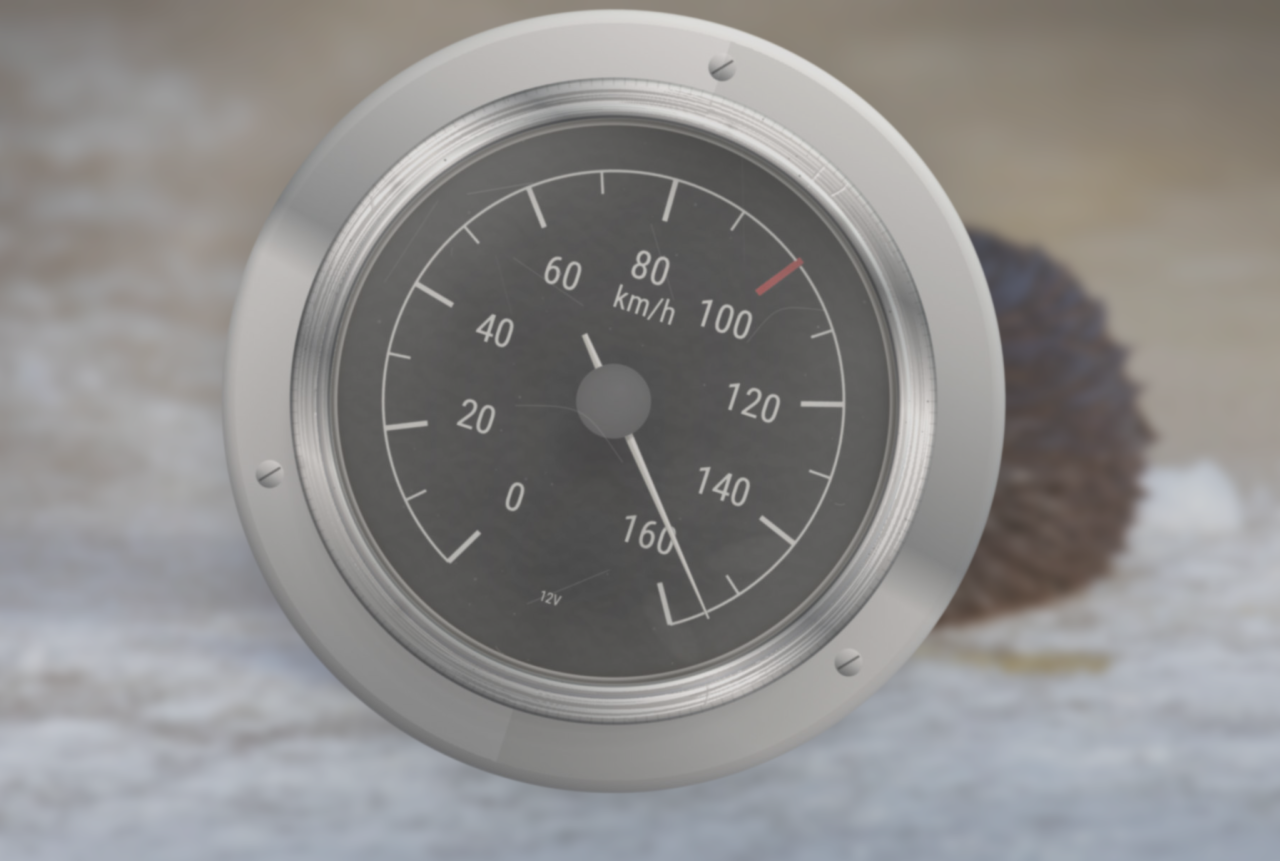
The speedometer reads 155; km/h
